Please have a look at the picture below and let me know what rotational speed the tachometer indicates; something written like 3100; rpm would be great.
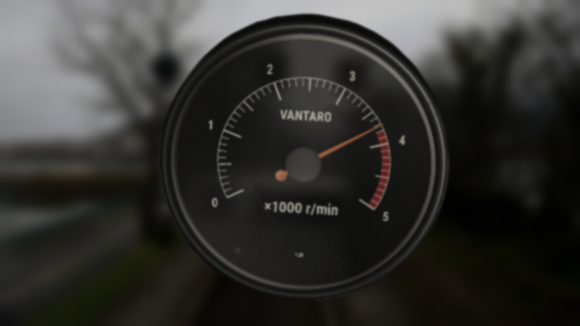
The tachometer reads 3700; rpm
